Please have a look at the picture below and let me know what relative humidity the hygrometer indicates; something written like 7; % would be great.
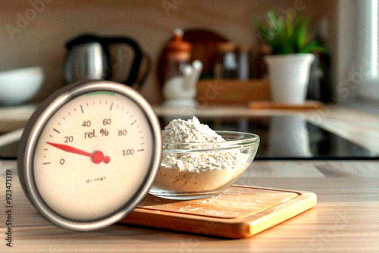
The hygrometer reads 12; %
